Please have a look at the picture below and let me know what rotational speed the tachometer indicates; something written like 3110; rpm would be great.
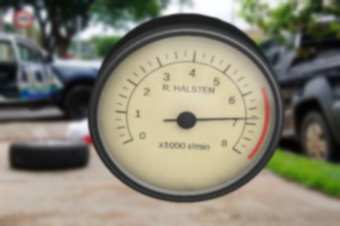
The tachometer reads 6750; rpm
